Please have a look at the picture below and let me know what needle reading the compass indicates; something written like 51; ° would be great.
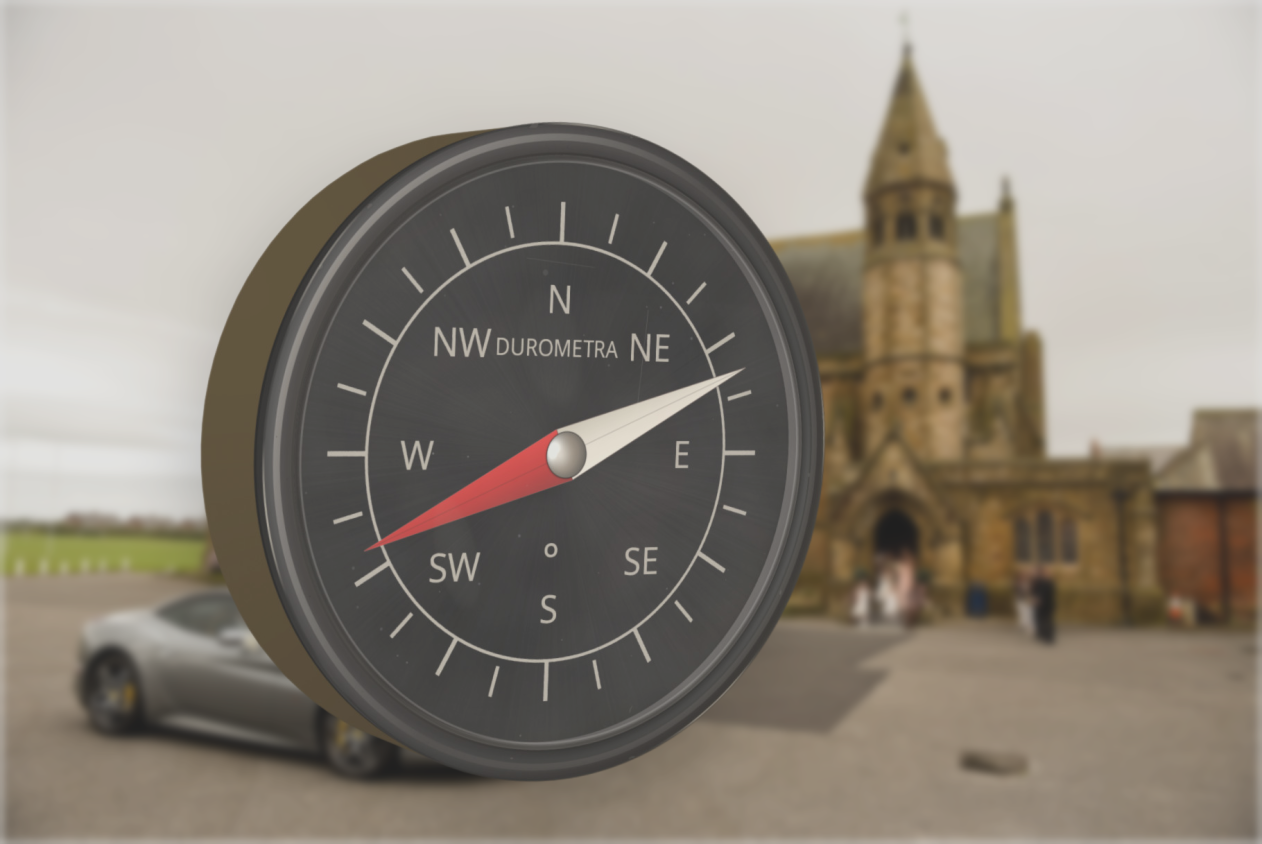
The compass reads 247.5; °
